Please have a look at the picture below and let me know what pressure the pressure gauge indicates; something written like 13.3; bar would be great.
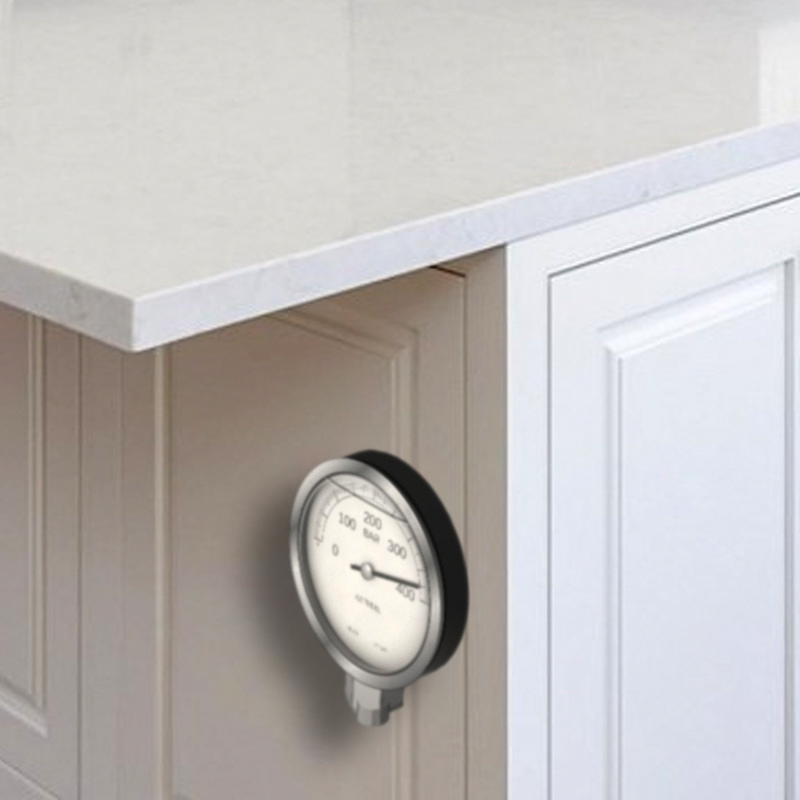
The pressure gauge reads 375; bar
